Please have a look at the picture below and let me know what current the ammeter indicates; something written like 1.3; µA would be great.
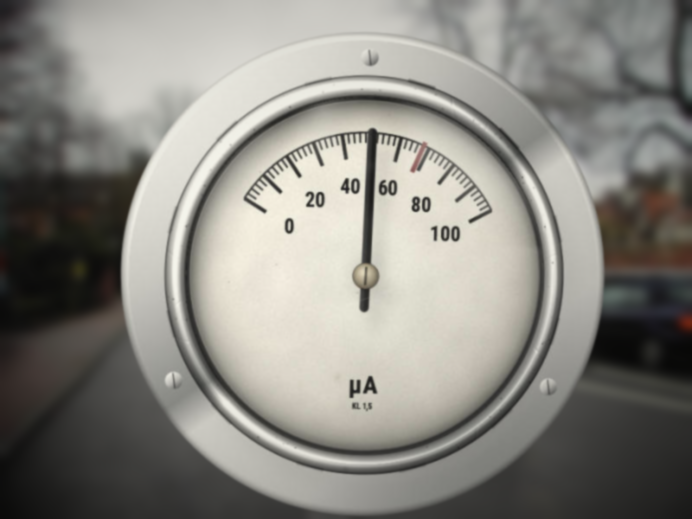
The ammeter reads 50; µA
